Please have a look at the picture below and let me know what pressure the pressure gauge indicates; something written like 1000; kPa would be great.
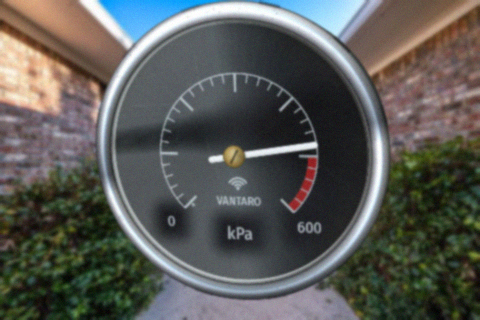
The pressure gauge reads 480; kPa
